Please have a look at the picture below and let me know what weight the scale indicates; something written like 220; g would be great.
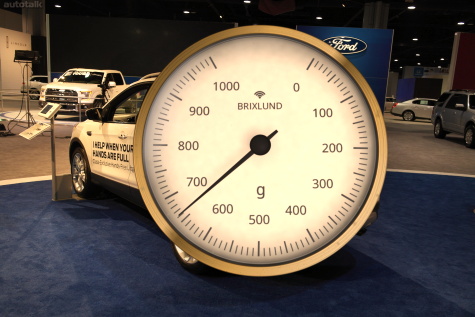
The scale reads 660; g
